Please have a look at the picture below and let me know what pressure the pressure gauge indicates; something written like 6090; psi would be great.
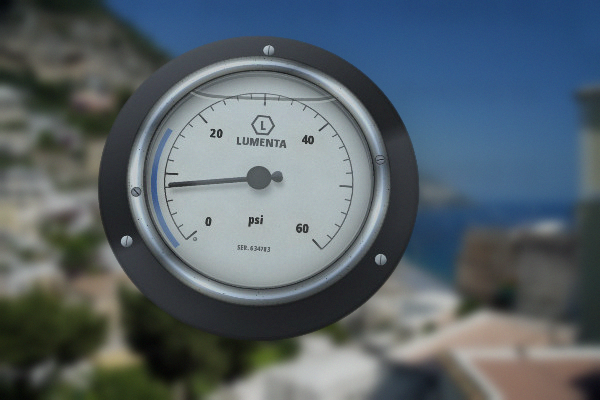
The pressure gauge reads 8; psi
